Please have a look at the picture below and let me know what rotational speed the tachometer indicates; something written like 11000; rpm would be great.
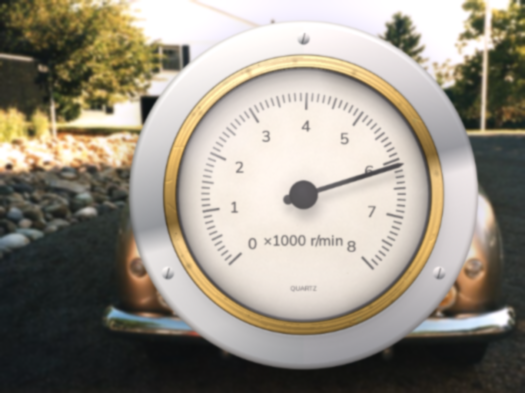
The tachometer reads 6100; rpm
